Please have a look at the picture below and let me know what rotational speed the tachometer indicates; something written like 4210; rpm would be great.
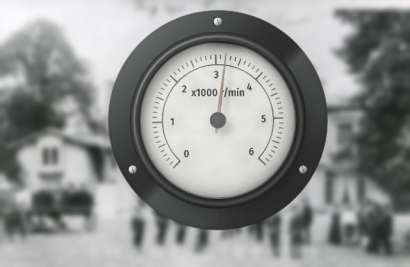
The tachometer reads 3200; rpm
